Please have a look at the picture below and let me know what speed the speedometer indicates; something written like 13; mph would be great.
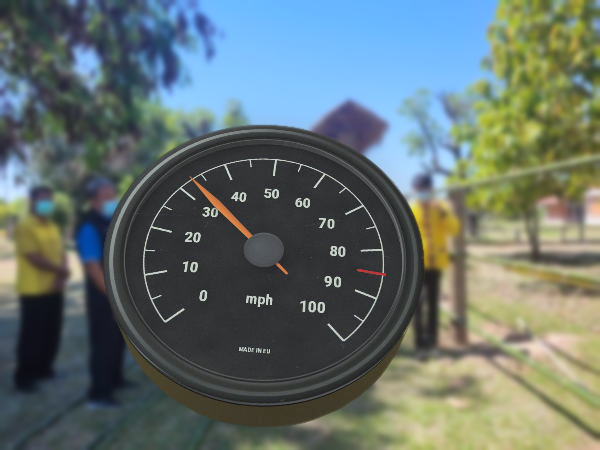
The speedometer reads 32.5; mph
